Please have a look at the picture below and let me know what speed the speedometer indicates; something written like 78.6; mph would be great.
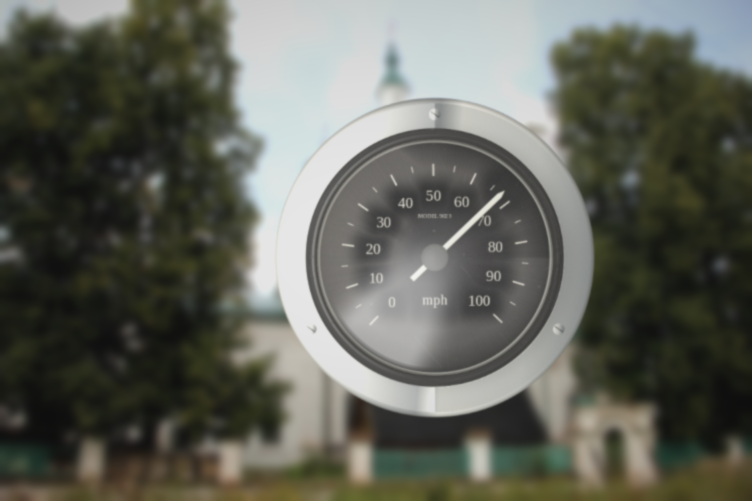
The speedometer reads 67.5; mph
